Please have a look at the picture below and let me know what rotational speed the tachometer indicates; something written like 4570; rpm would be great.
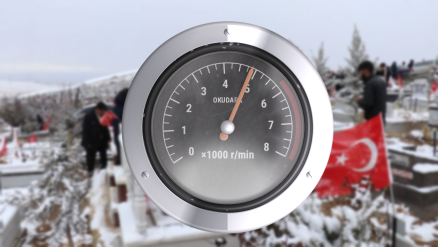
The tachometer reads 4875; rpm
